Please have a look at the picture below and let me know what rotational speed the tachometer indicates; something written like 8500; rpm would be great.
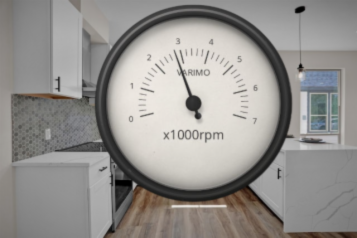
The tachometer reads 2800; rpm
